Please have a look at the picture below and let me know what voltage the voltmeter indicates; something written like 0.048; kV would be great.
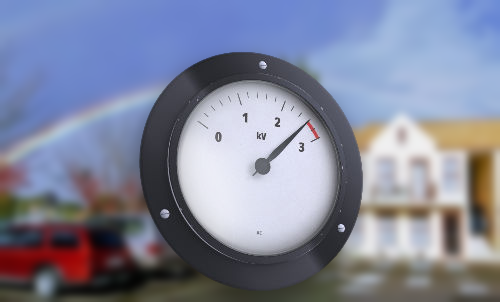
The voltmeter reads 2.6; kV
